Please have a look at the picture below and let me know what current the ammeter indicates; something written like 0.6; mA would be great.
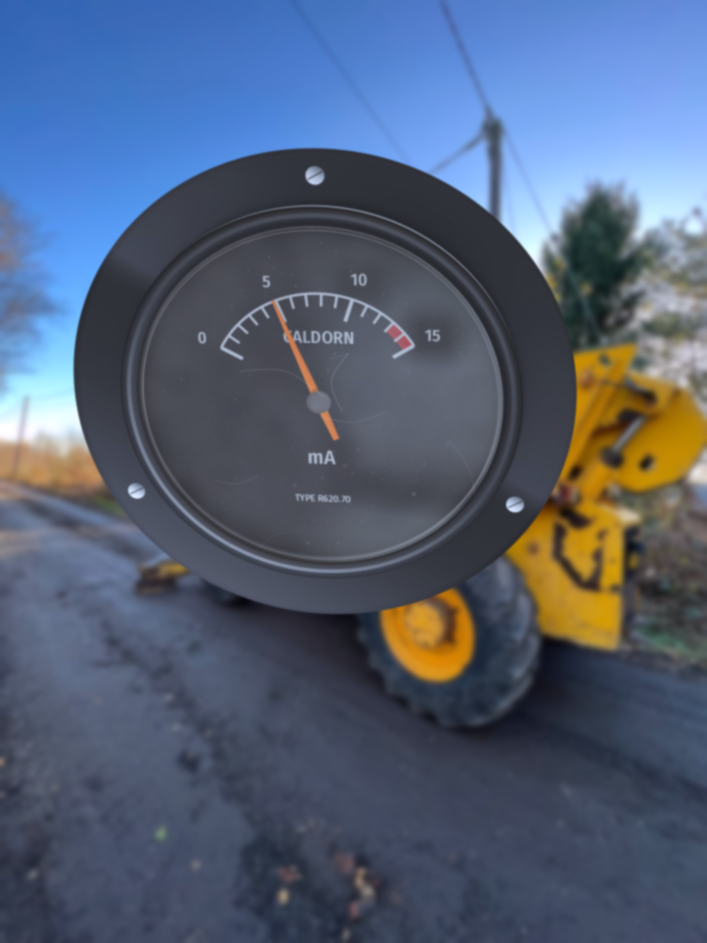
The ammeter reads 5; mA
